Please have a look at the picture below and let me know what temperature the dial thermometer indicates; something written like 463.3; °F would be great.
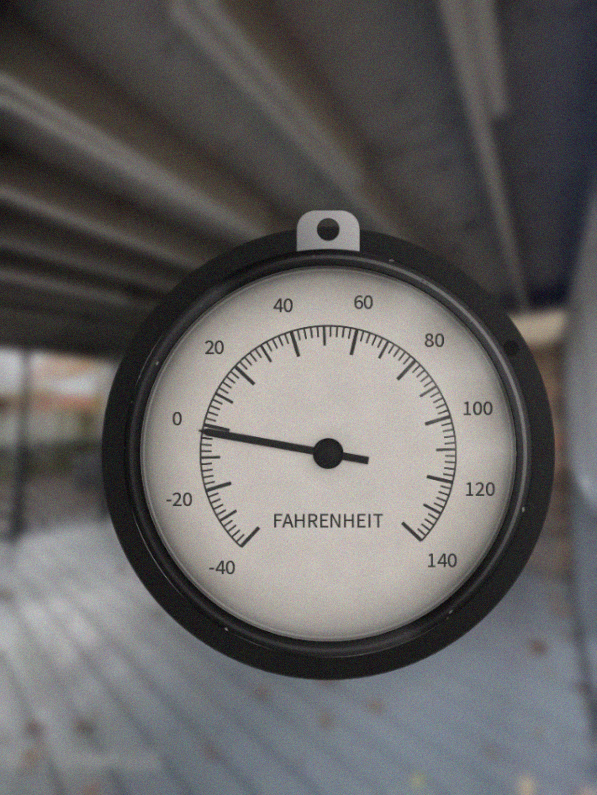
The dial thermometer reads -2; °F
